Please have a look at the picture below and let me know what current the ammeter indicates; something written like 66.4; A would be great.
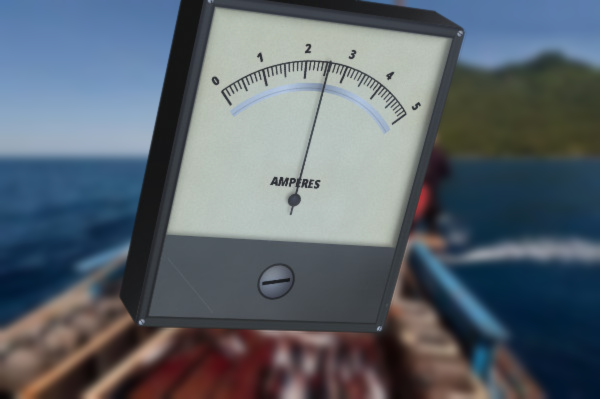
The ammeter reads 2.5; A
